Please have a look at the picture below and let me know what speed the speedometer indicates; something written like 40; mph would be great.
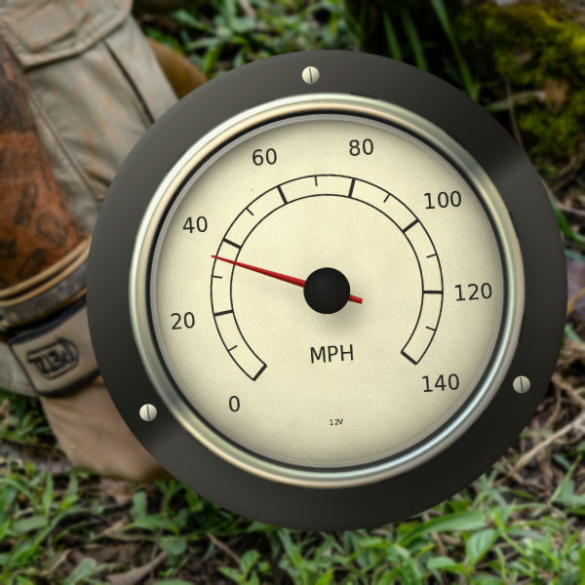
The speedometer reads 35; mph
